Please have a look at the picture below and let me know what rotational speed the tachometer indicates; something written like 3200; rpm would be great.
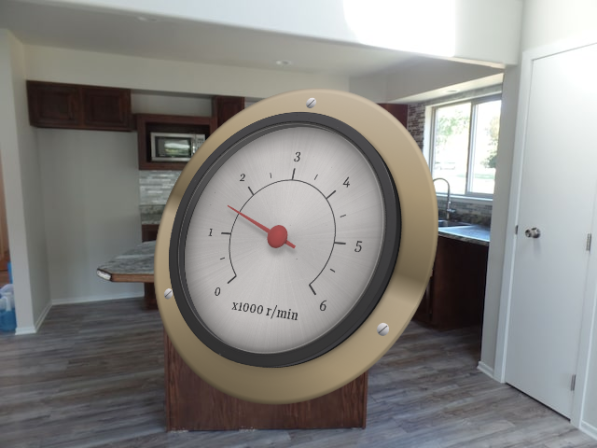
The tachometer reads 1500; rpm
